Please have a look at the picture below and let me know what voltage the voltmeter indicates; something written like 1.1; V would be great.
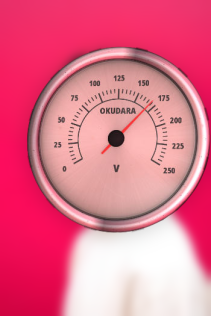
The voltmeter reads 170; V
